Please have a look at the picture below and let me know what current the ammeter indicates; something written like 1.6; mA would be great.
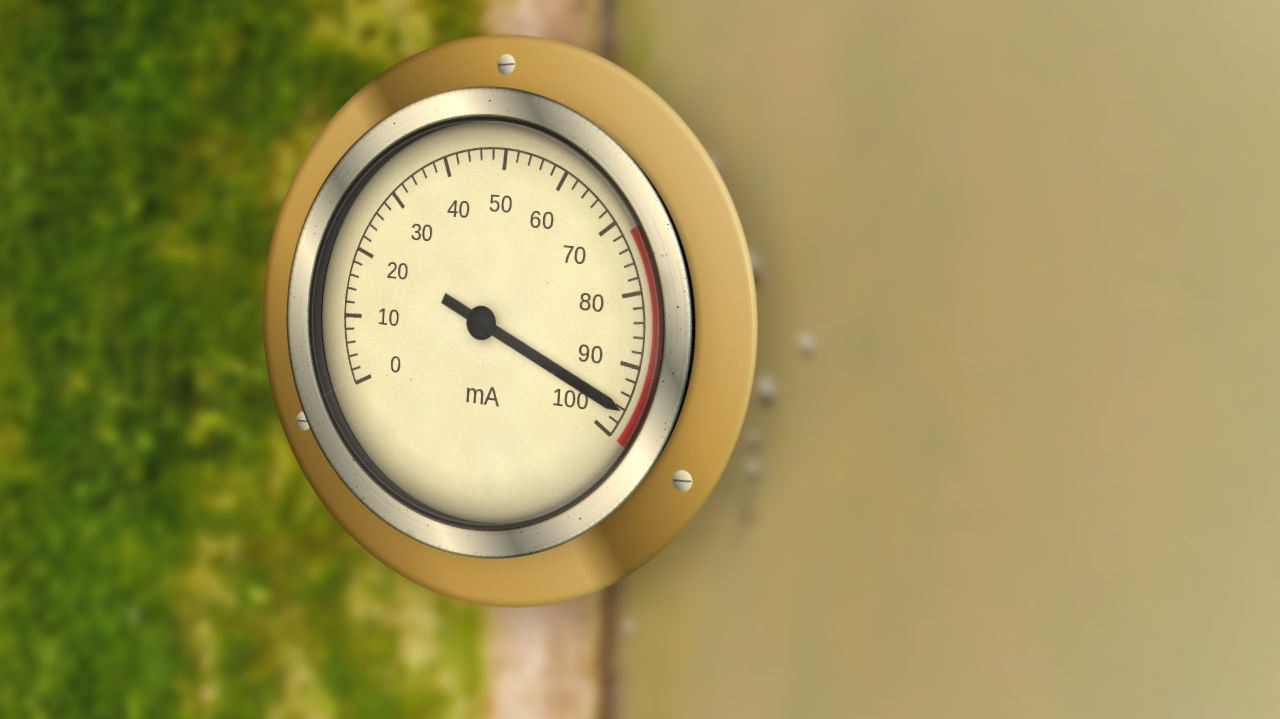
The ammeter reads 96; mA
